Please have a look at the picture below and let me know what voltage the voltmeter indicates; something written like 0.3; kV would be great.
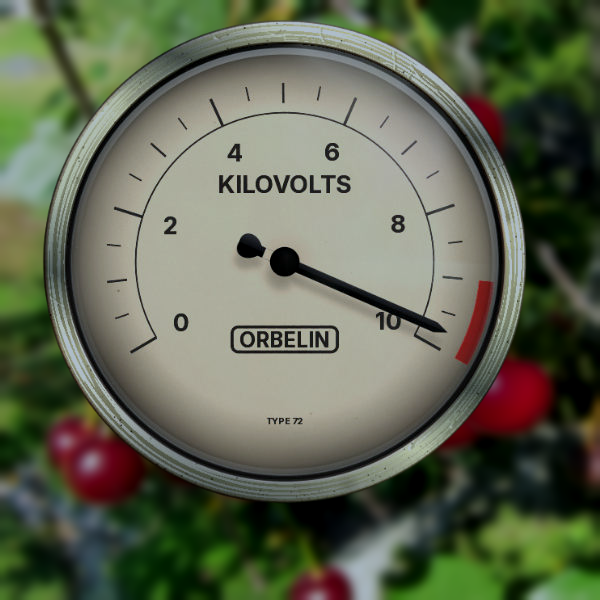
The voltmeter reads 9.75; kV
